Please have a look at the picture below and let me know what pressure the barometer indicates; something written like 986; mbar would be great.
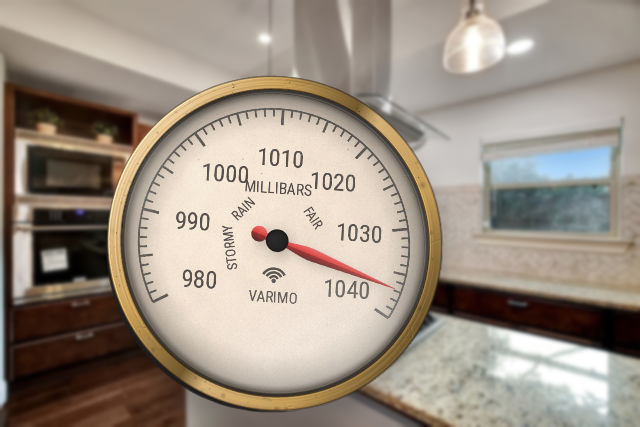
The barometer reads 1037; mbar
